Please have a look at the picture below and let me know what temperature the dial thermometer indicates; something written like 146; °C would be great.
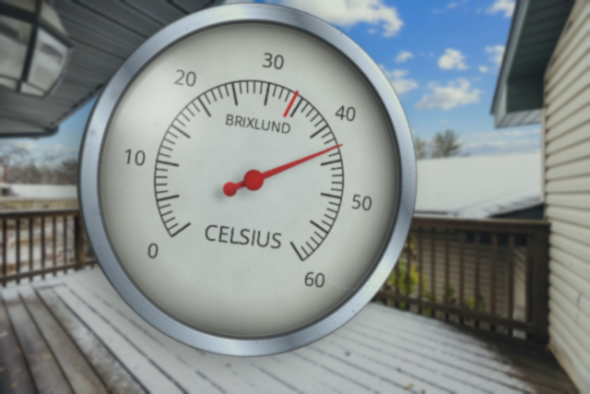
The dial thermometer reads 43; °C
